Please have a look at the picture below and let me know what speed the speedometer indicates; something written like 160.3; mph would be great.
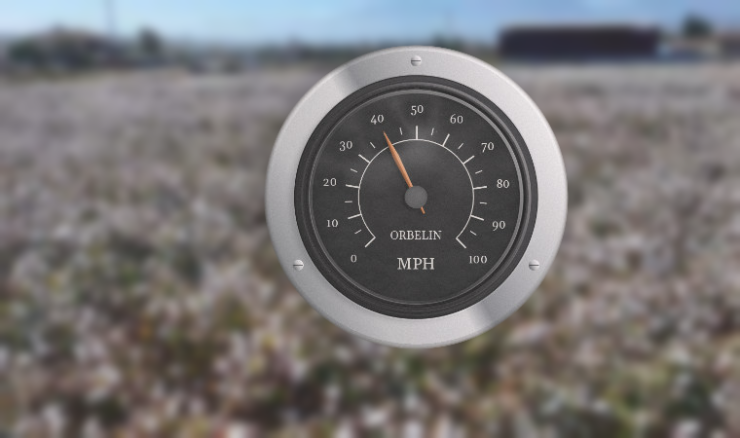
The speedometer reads 40; mph
